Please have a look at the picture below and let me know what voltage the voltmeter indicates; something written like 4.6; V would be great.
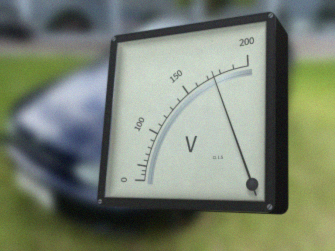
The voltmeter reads 175; V
